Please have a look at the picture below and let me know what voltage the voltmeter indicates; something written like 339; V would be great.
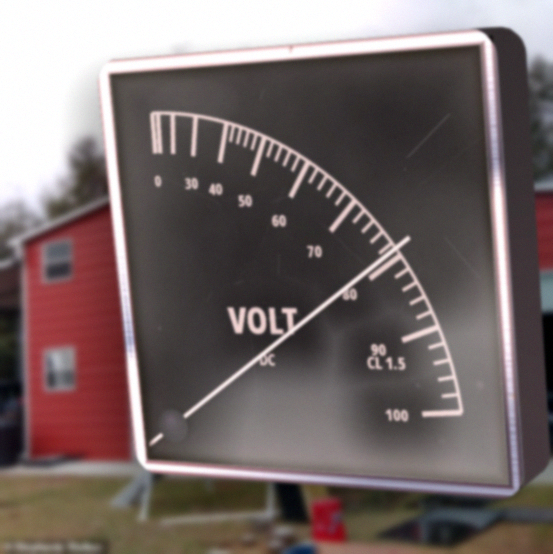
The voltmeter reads 79; V
